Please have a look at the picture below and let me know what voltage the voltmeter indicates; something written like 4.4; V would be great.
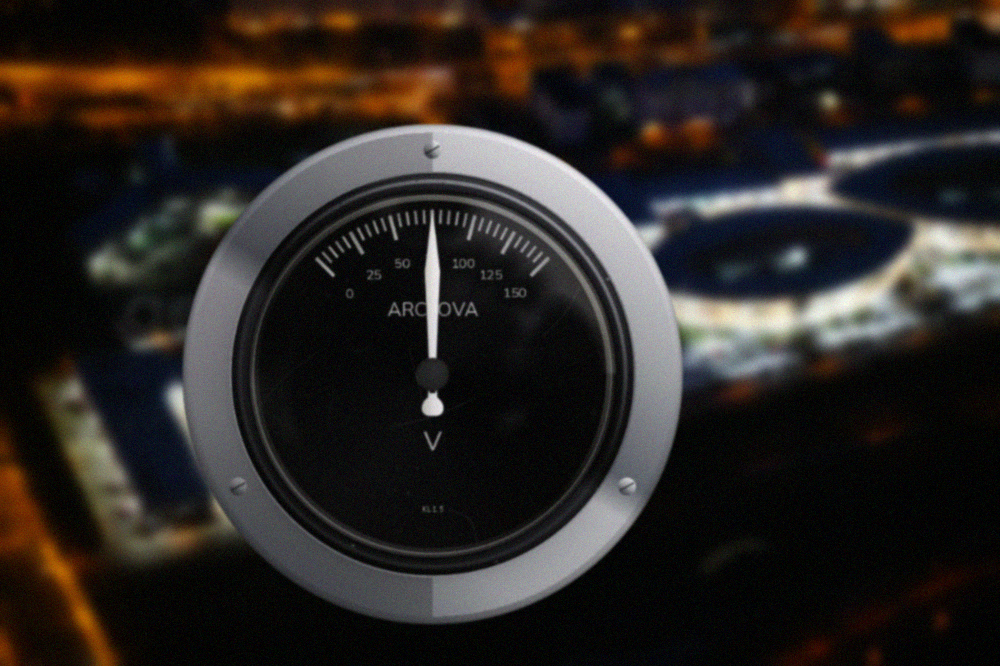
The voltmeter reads 75; V
